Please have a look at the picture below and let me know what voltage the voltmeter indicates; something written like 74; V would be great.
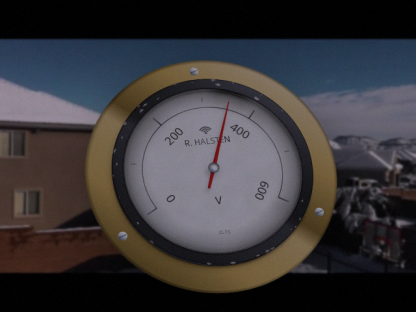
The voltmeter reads 350; V
